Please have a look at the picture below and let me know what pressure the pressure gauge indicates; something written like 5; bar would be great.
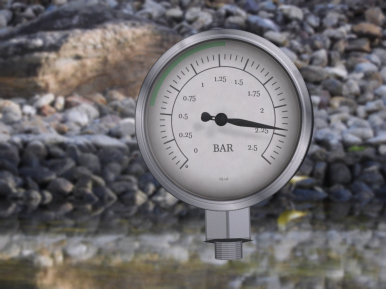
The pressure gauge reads 2.2; bar
